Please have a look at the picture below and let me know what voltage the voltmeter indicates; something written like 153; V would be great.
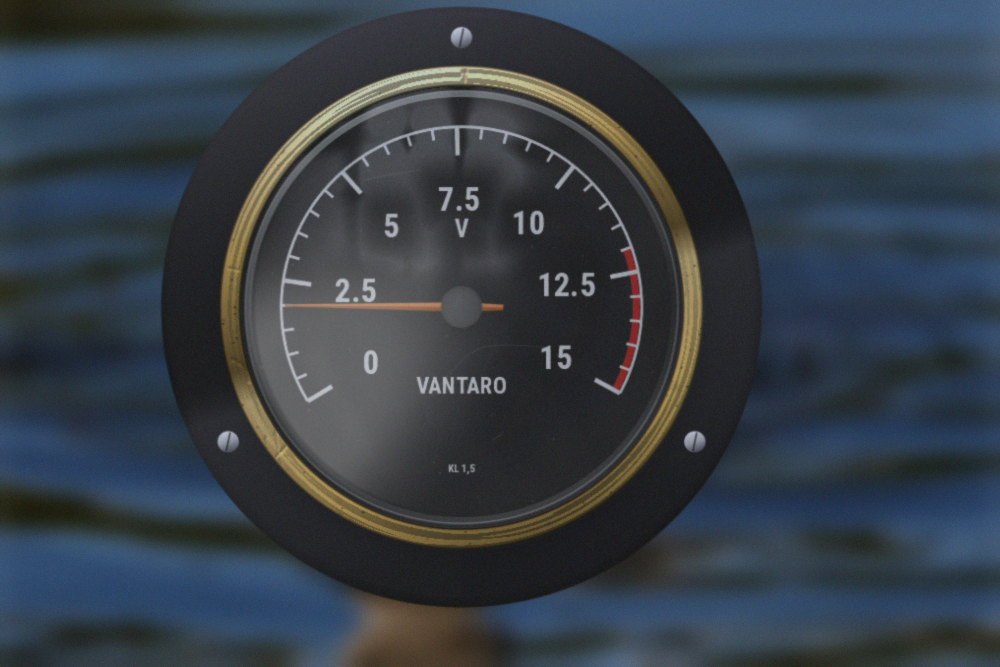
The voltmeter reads 2; V
